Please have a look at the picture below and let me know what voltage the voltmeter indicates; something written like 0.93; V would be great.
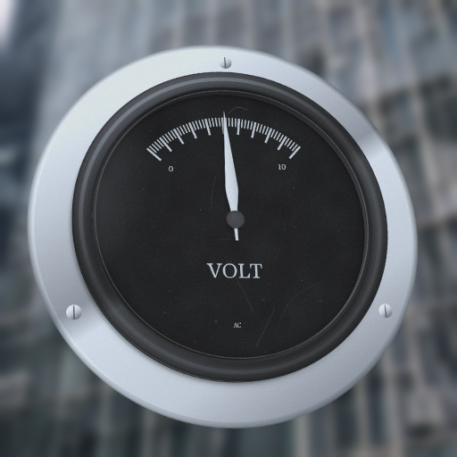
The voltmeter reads 5; V
